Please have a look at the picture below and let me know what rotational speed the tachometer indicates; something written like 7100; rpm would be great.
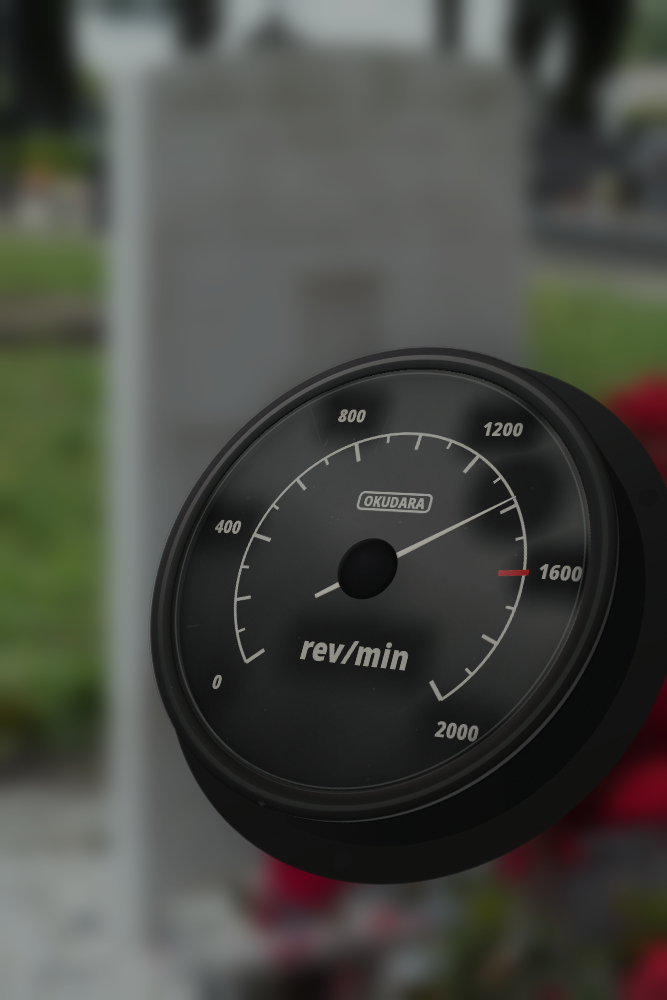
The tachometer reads 1400; rpm
